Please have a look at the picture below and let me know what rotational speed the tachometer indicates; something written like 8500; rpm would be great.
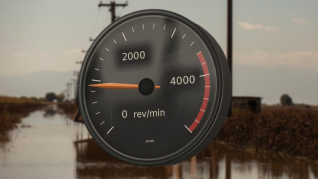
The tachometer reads 900; rpm
